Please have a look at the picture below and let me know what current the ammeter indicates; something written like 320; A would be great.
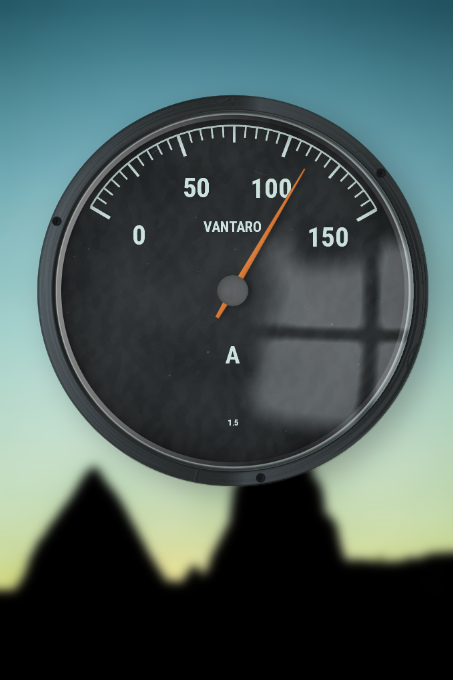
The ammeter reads 112.5; A
